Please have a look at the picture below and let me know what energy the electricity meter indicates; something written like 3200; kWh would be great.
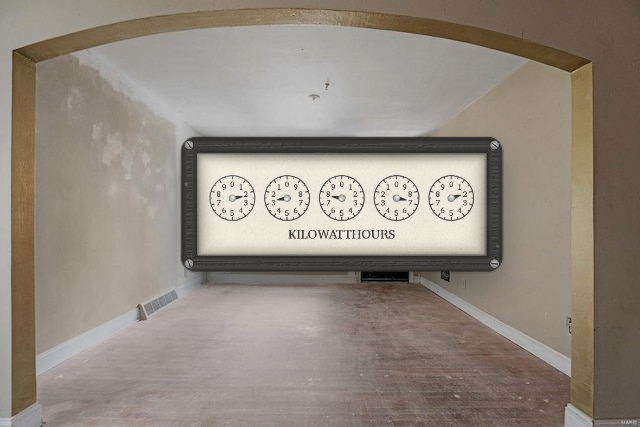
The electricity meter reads 22772; kWh
